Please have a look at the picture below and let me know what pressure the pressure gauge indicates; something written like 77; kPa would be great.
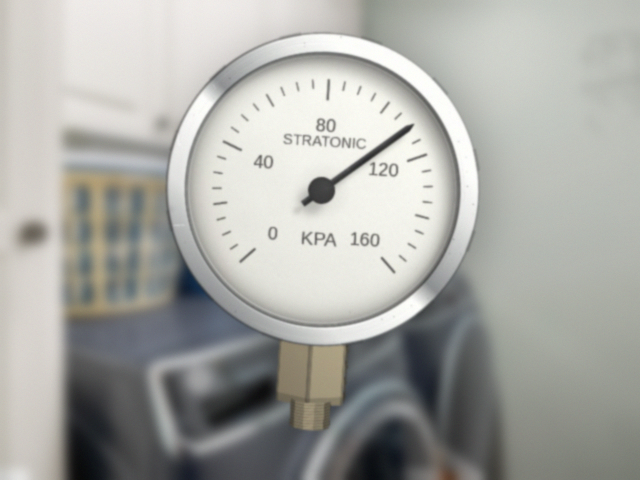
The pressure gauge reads 110; kPa
